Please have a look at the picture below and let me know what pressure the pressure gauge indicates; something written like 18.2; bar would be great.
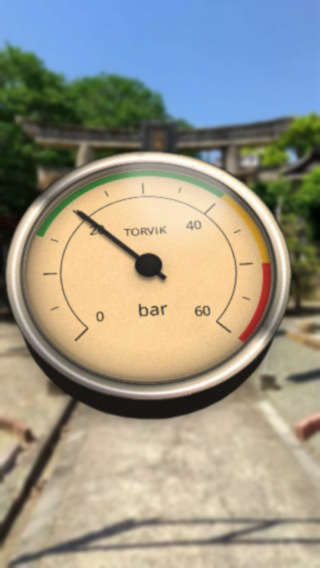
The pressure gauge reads 20; bar
